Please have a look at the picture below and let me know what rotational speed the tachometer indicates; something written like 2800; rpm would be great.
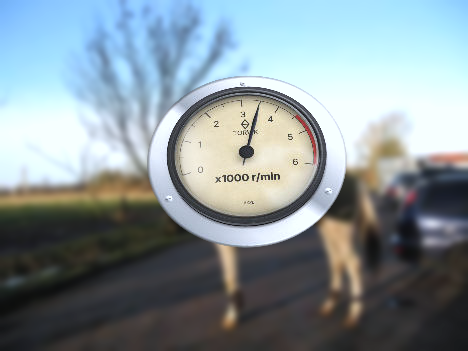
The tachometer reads 3500; rpm
